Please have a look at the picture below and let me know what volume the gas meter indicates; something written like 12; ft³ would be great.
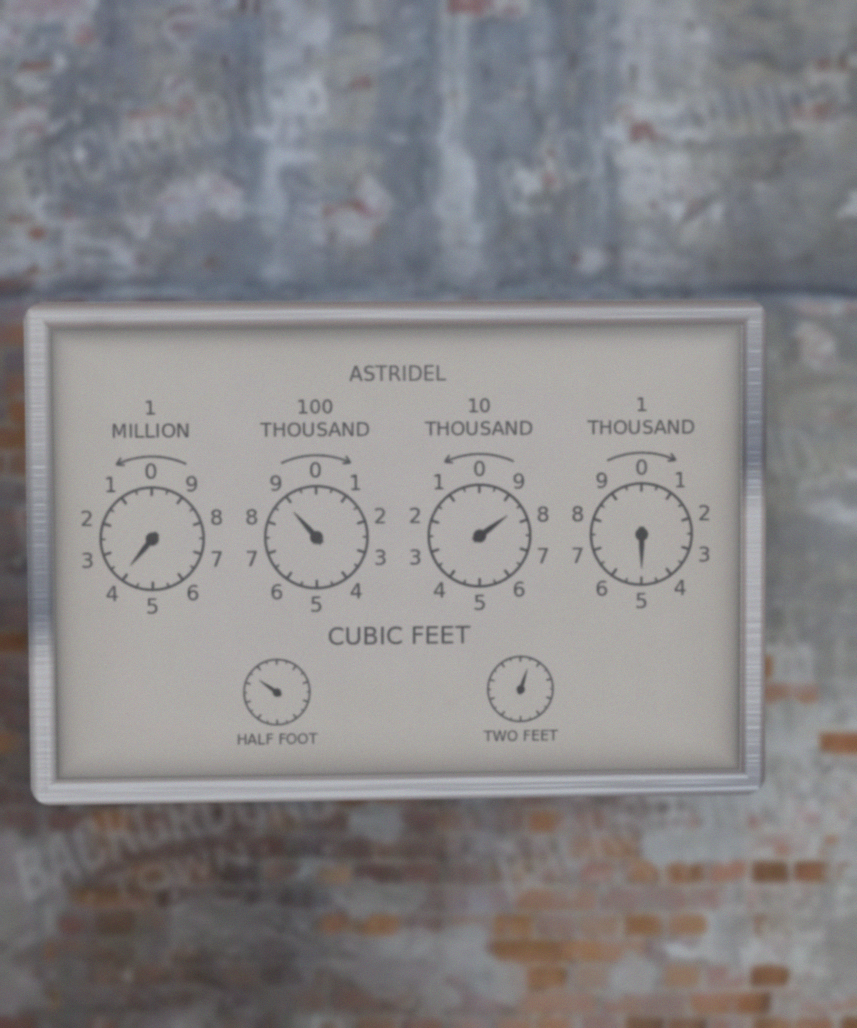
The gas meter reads 388500; ft³
